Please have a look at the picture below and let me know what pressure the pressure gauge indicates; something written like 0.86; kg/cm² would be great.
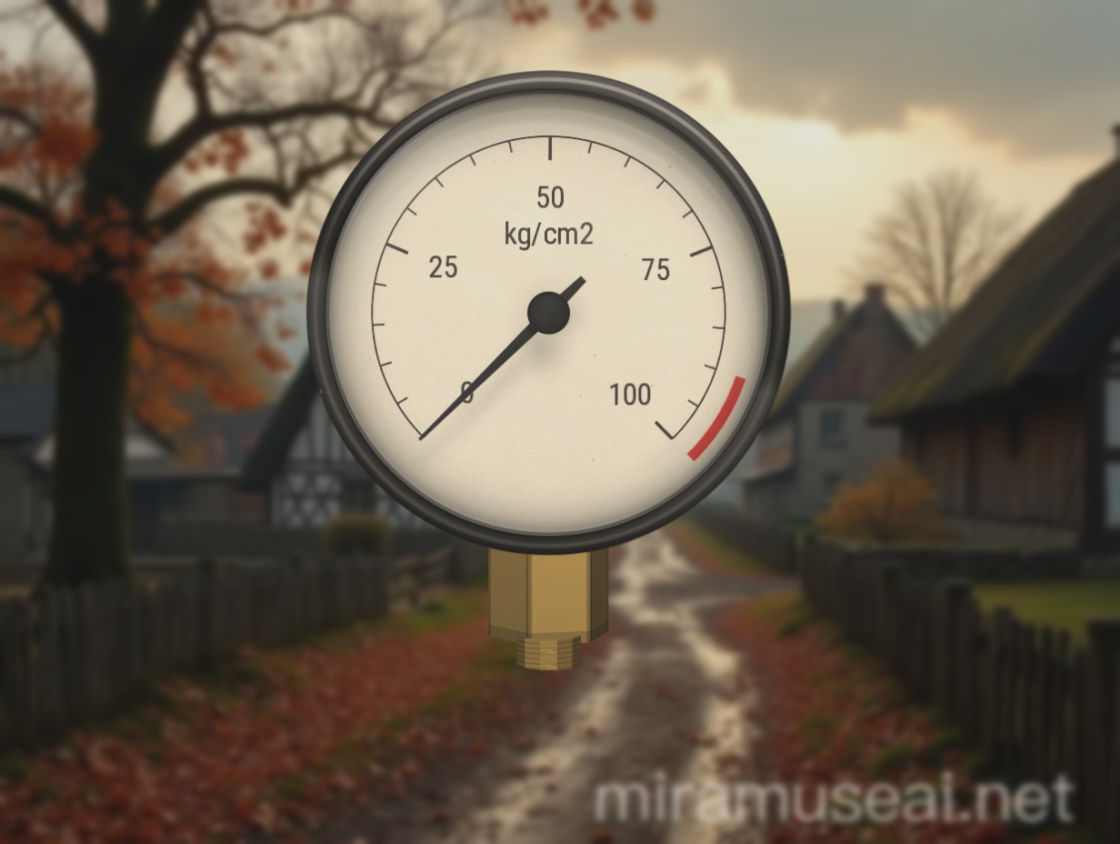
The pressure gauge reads 0; kg/cm²
